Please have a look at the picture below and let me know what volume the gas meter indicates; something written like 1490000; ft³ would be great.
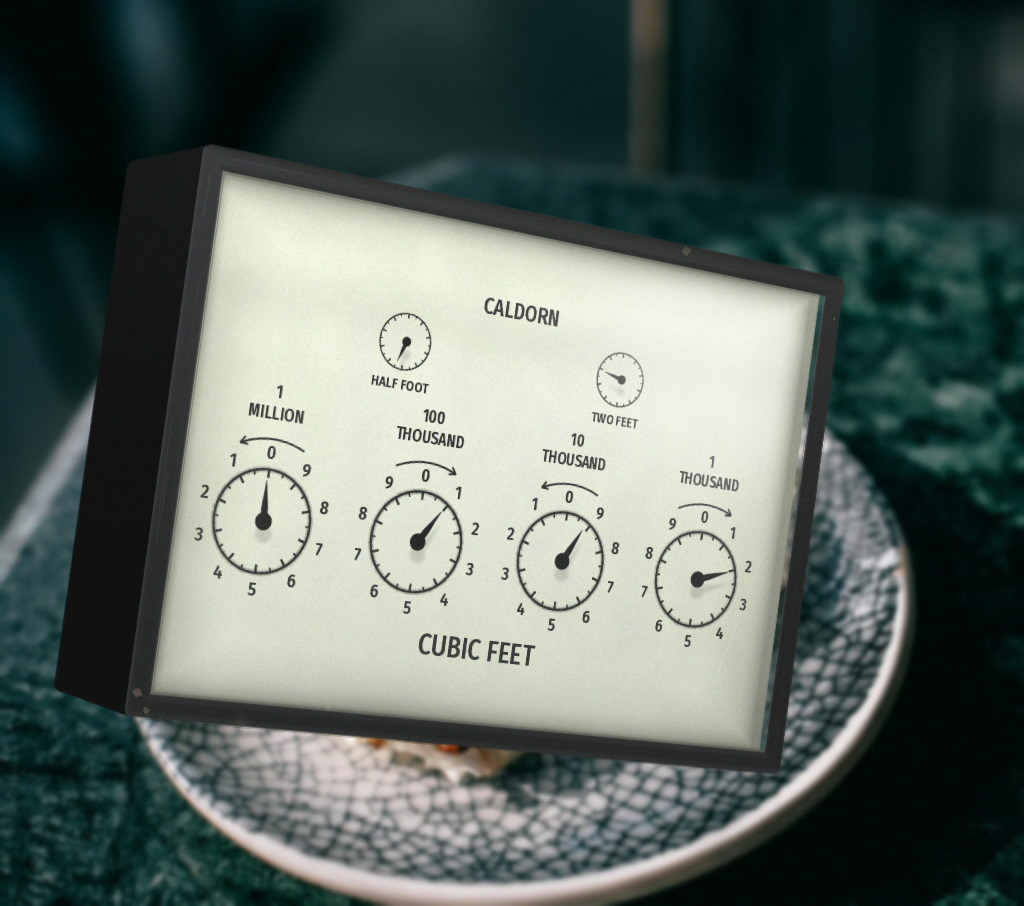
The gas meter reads 9200; ft³
